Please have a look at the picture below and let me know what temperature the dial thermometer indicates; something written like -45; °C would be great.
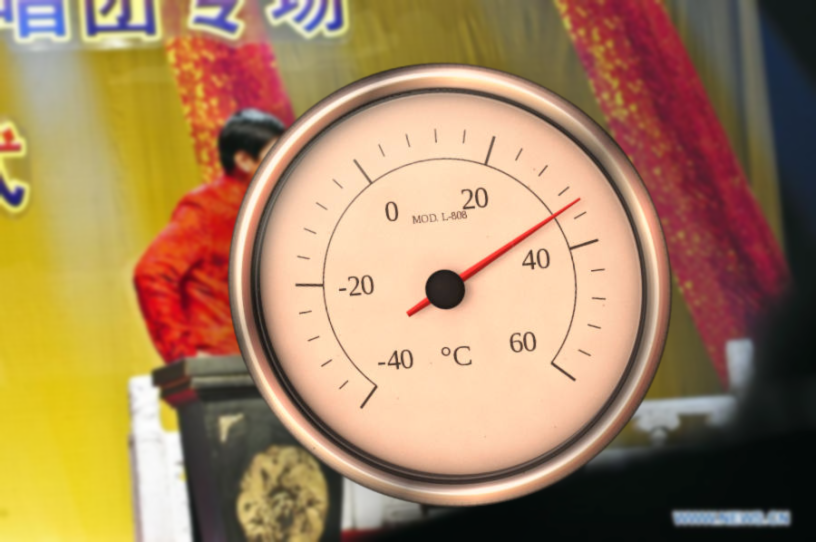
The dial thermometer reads 34; °C
